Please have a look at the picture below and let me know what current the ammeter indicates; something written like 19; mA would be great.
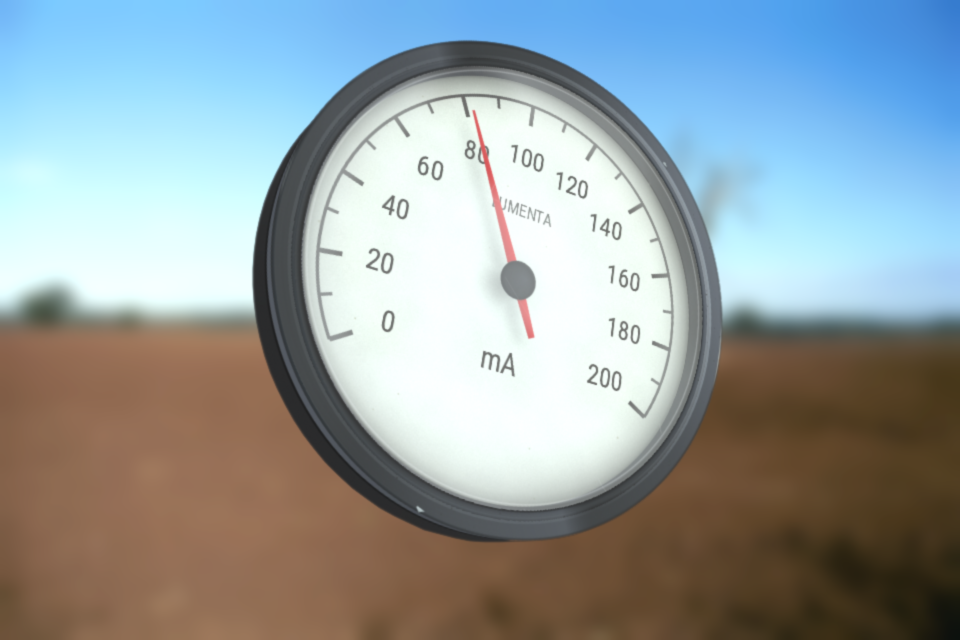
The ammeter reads 80; mA
